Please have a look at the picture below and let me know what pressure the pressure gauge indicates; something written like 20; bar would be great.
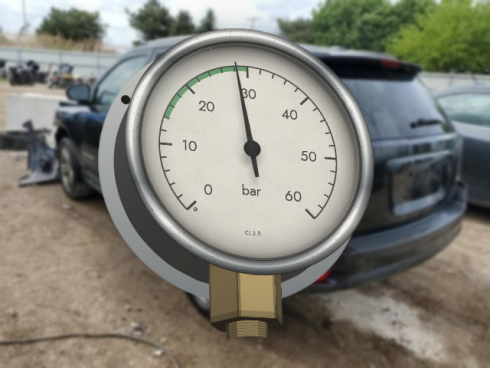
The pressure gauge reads 28; bar
